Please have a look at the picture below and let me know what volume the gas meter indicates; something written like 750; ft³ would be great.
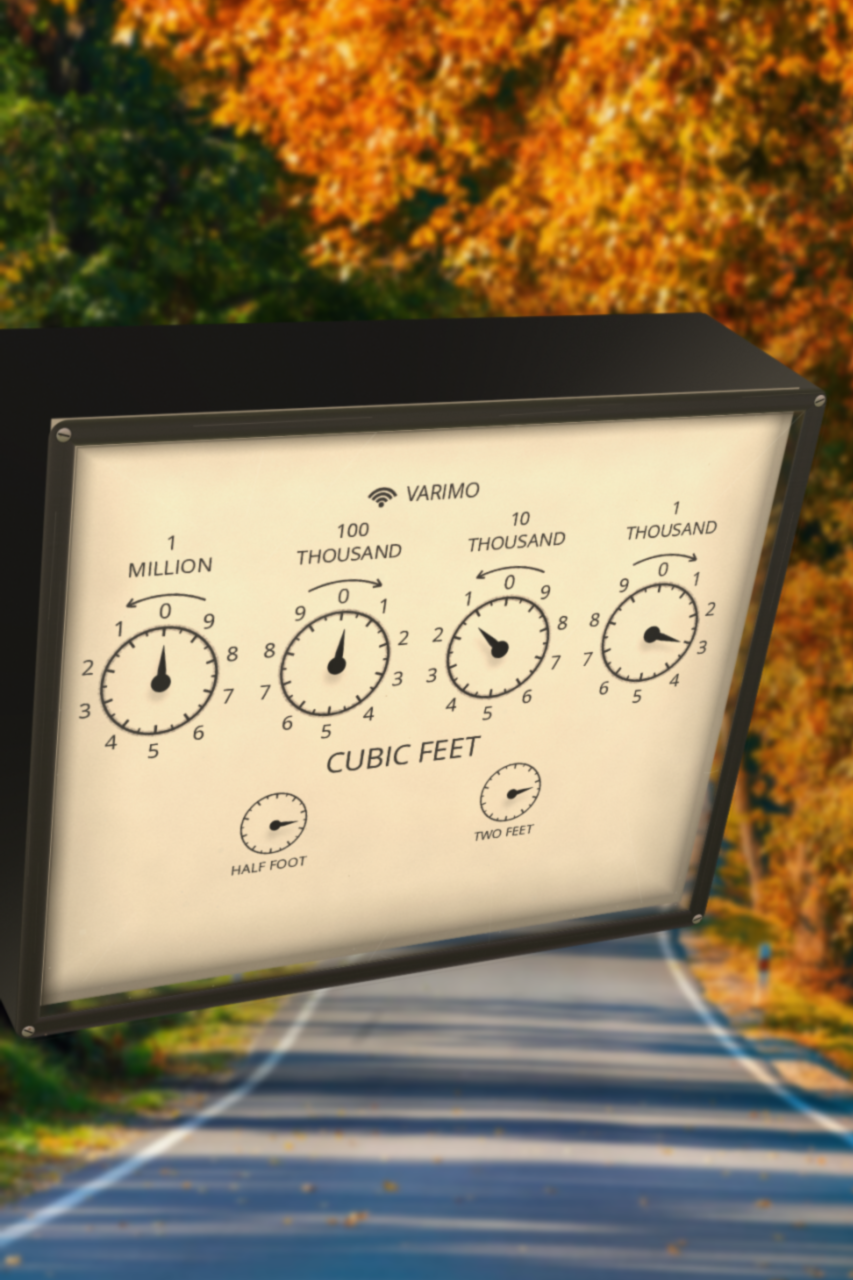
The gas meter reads 1300; ft³
